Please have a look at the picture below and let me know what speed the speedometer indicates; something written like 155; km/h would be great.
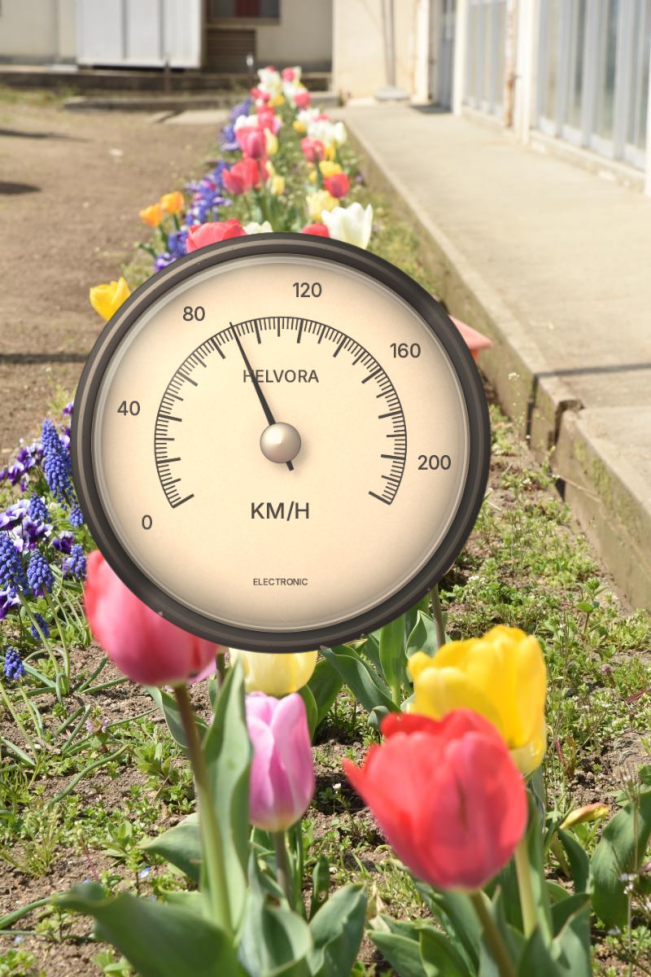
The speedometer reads 90; km/h
